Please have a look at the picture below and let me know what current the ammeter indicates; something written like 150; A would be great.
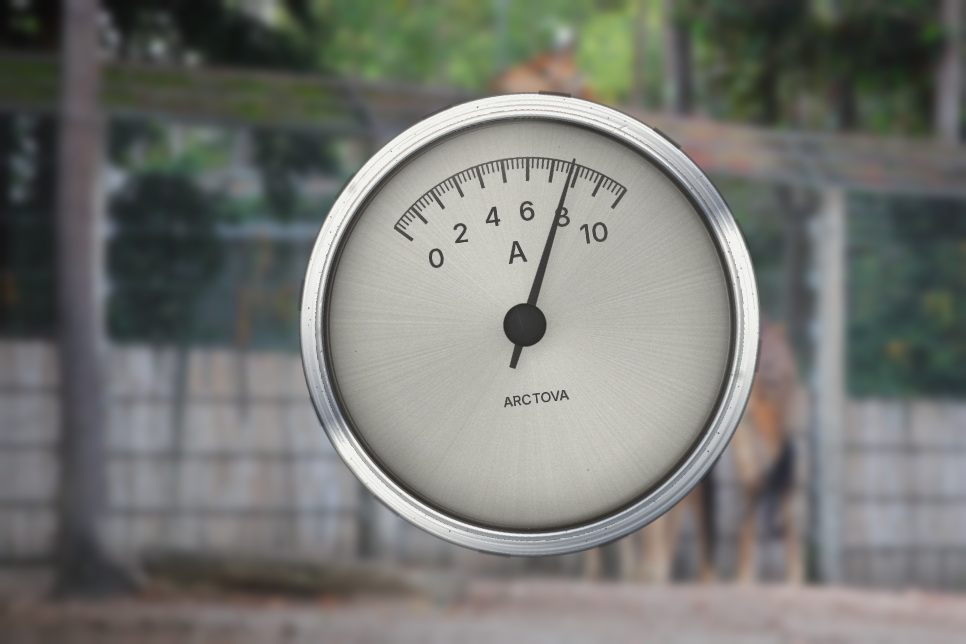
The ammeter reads 7.8; A
